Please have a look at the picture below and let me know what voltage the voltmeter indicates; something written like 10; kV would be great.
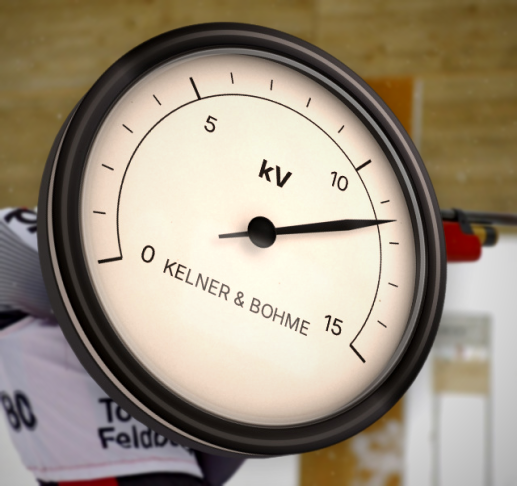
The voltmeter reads 11.5; kV
